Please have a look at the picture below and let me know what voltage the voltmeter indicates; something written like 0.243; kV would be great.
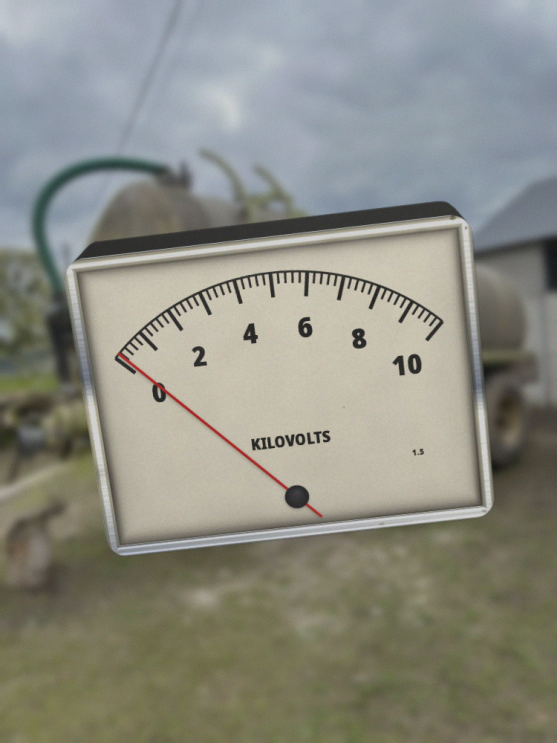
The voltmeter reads 0.2; kV
